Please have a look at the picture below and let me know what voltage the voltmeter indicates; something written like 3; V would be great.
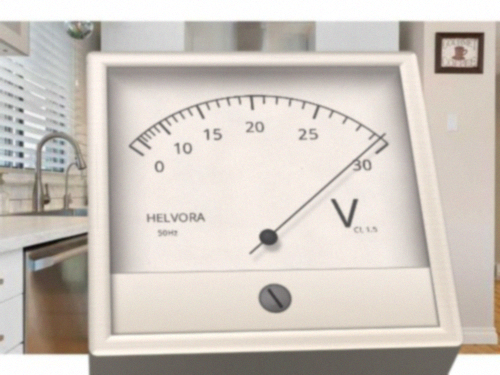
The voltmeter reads 29.5; V
